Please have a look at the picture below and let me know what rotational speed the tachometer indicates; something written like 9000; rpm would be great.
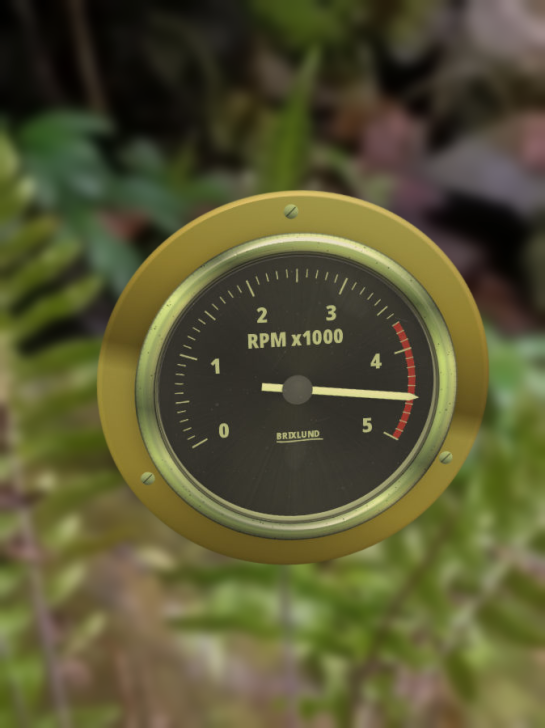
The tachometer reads 4500; rpm
